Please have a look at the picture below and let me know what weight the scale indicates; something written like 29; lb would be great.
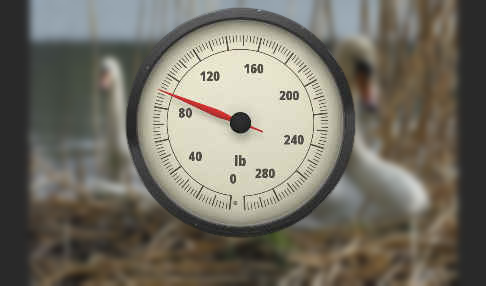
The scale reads 90; lb
